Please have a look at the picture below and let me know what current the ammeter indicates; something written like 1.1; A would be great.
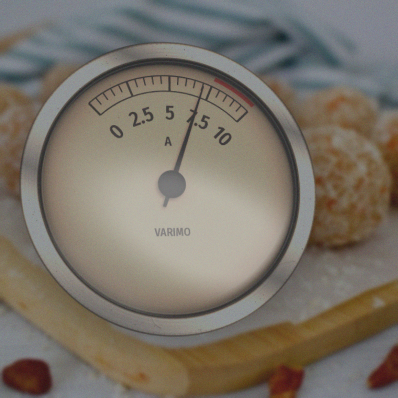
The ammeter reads 7; A
